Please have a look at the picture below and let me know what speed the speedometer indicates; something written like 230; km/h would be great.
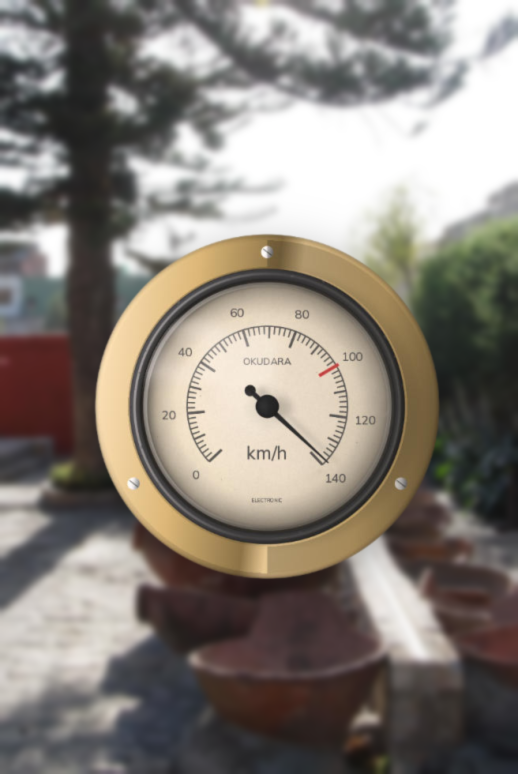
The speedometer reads 138; km/h
